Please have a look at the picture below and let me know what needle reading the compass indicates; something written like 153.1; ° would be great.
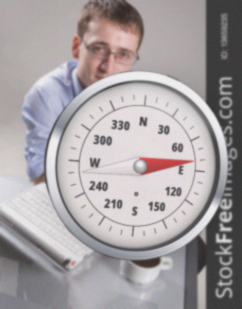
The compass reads 80; °
